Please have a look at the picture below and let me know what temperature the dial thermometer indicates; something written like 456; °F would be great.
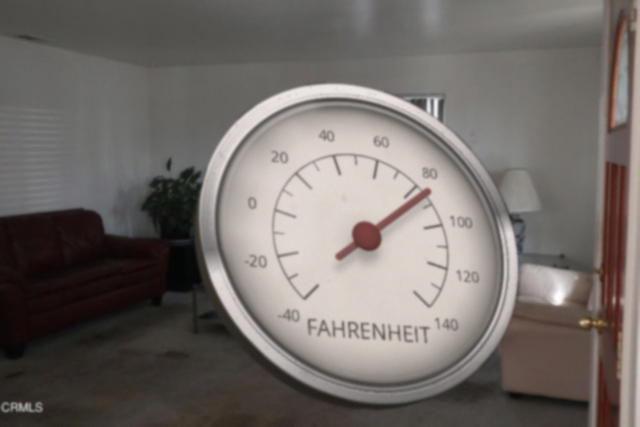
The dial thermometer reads 85; °F
